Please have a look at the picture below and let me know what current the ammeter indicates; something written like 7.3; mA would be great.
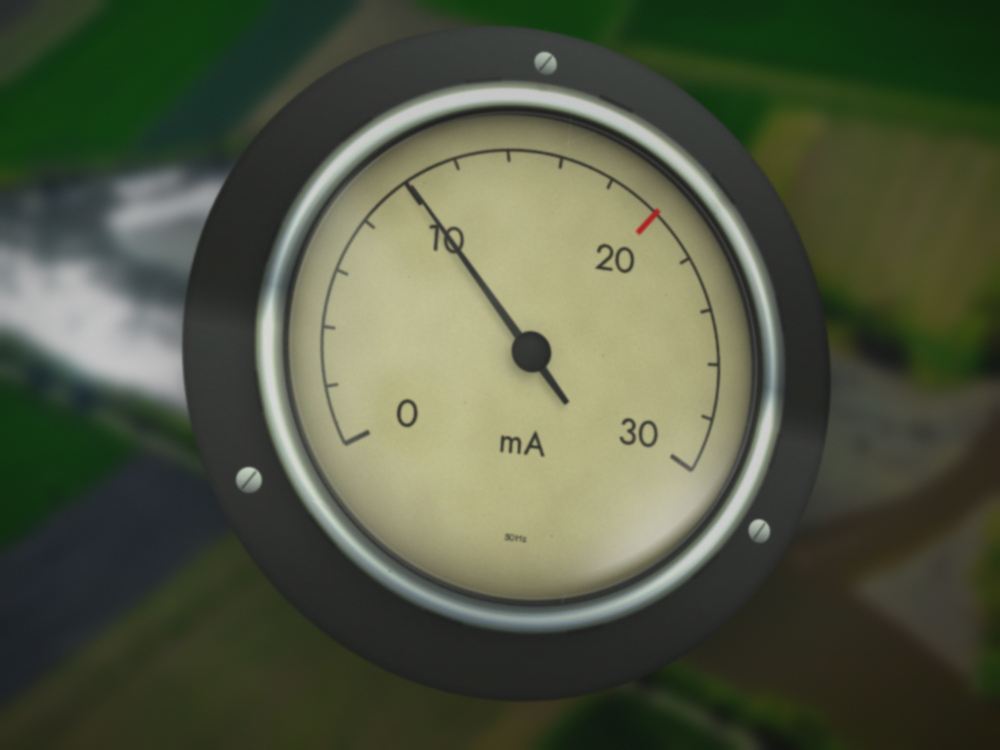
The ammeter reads 10; mA
